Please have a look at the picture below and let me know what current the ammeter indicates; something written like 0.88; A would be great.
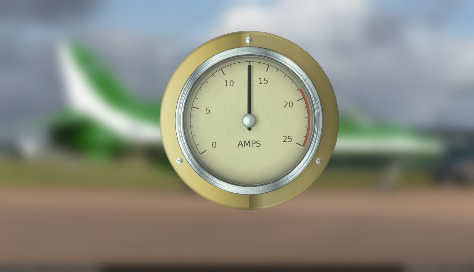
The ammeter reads 13; A
